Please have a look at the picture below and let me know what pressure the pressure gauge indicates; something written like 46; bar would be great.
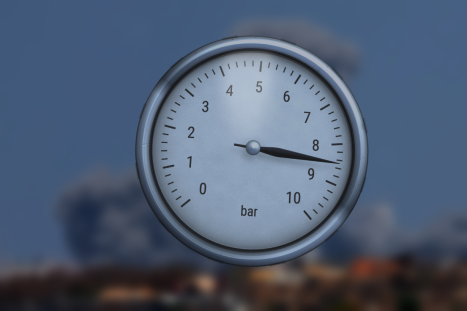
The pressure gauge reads 8.5; bar
